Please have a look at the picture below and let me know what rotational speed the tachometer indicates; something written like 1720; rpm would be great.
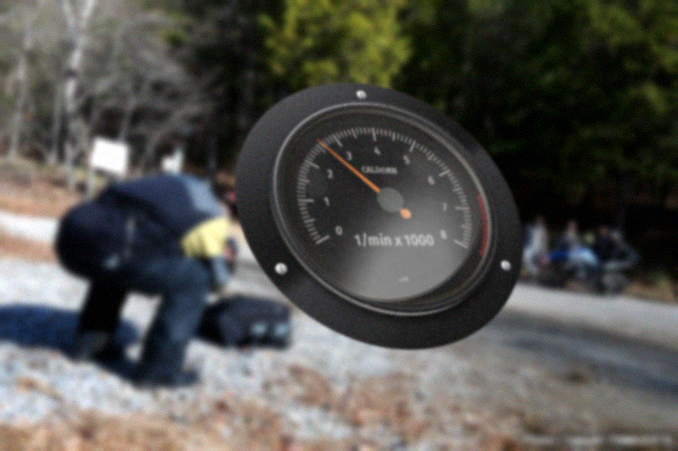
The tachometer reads 2500; rpm
